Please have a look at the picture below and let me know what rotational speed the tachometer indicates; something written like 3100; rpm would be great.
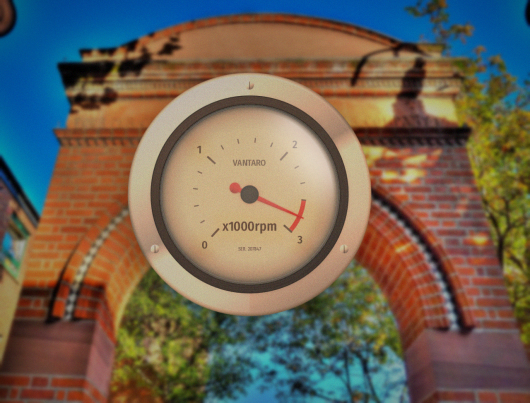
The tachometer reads 2800; rpm
